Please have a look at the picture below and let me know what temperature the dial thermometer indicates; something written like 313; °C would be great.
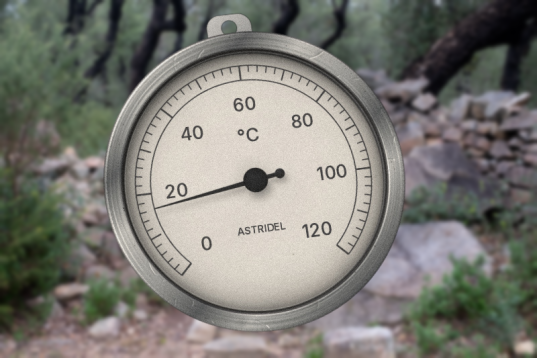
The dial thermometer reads 16; °C
